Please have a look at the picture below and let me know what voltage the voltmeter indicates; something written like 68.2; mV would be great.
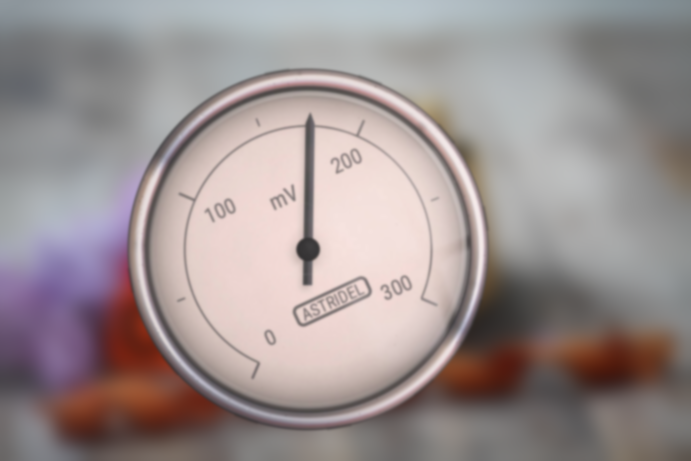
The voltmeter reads 175; mV
